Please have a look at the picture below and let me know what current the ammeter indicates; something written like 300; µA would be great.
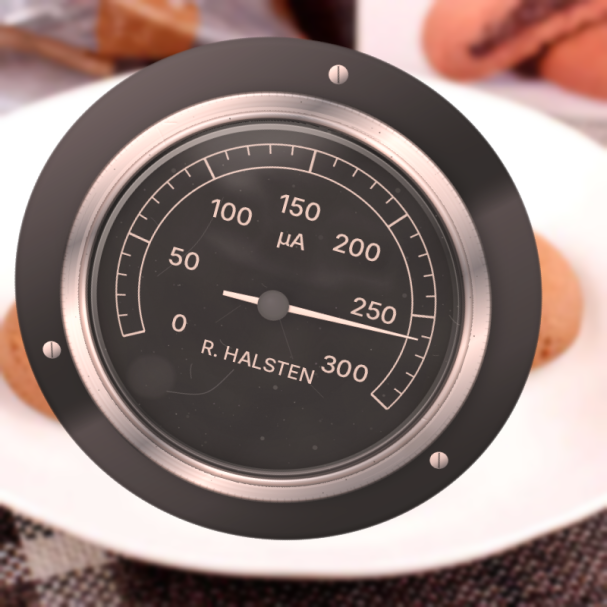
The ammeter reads 260; µA
